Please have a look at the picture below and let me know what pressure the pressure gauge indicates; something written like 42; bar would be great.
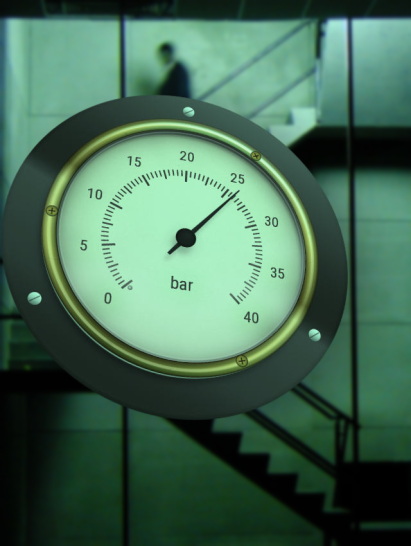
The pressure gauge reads 26; bar
